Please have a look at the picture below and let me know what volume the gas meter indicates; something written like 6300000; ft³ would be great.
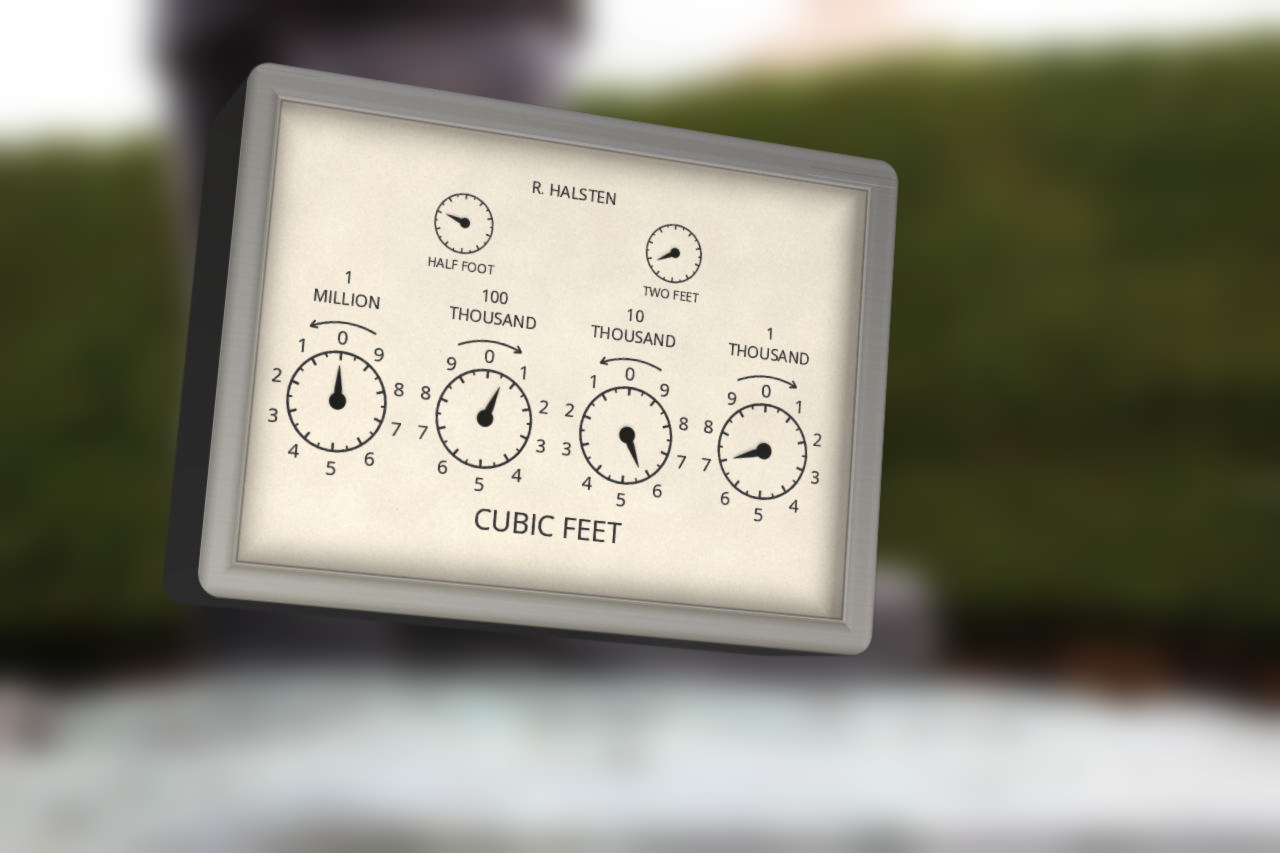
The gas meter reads 5700; ft³
